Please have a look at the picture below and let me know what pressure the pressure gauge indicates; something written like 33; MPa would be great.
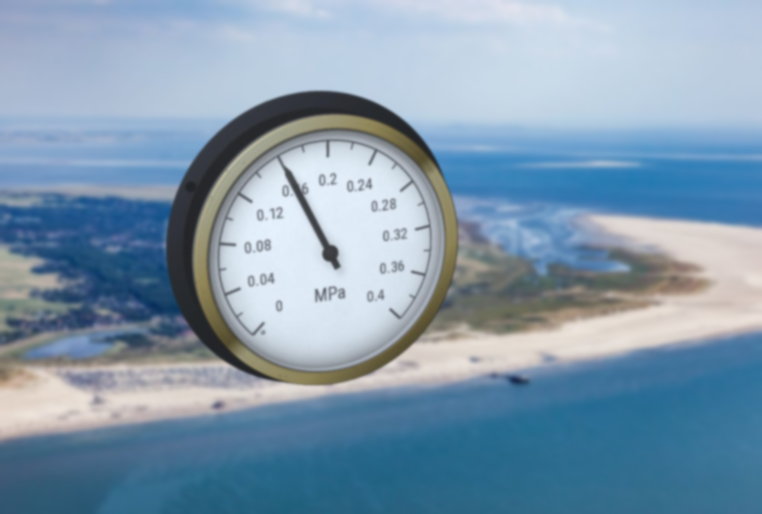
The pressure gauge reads 0.16; MPa
